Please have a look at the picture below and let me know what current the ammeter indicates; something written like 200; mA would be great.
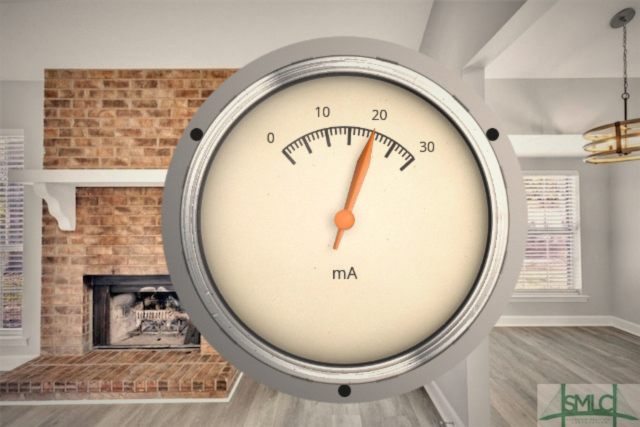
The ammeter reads 20; mA
